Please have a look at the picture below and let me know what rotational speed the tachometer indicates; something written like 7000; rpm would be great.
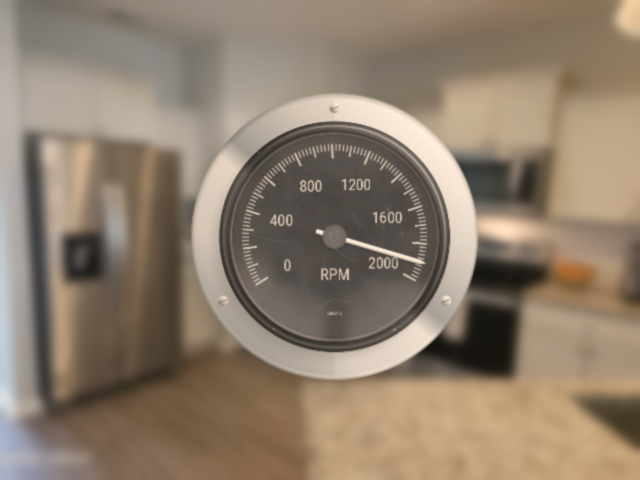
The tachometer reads 1900; rpm
